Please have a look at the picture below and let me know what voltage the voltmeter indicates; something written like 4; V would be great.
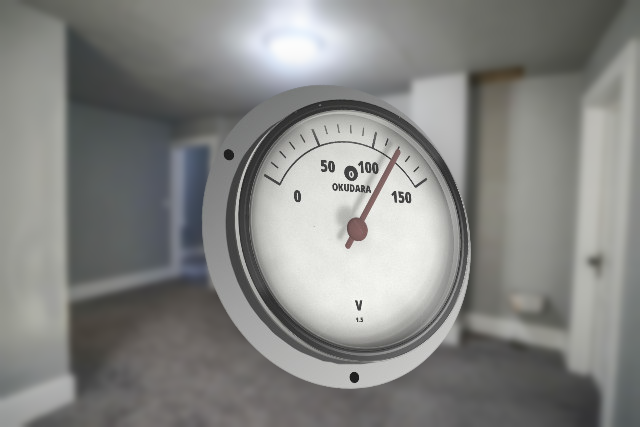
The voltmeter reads 120; V
